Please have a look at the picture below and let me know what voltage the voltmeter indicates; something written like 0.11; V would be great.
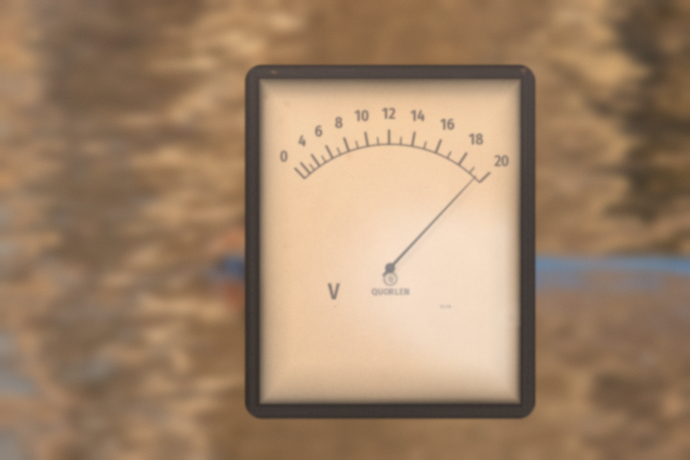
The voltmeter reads 19.5; V
